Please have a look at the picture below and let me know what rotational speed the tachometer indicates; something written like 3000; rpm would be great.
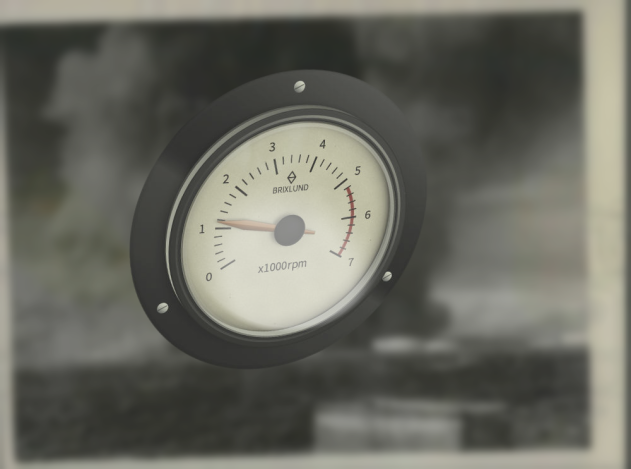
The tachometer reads 1200; rpm
